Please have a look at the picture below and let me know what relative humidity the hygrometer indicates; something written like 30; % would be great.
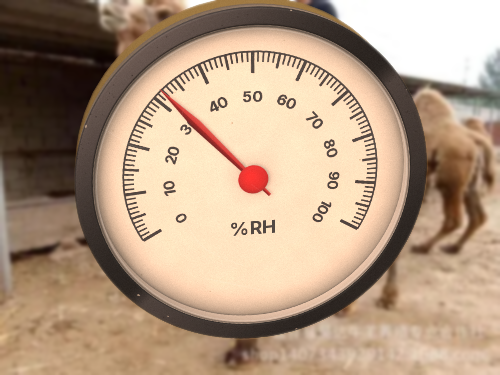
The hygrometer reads 32; %
